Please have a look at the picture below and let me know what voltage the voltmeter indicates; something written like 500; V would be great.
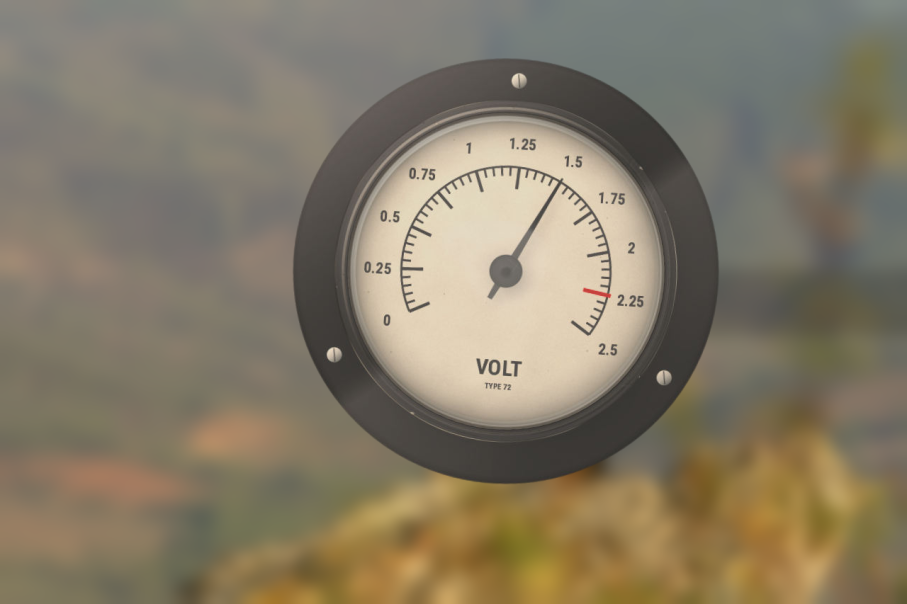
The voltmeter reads 1.5; V
